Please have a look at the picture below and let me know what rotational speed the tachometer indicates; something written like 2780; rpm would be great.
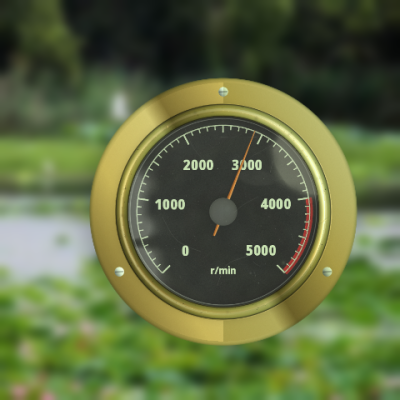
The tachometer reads 2900; rpm
